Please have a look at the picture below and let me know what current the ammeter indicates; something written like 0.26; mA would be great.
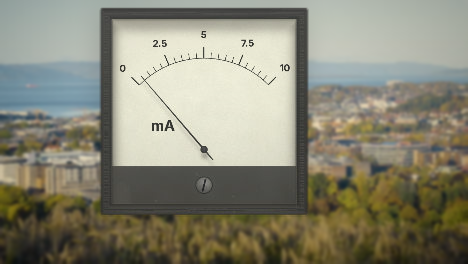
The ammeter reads 0.5; mA
